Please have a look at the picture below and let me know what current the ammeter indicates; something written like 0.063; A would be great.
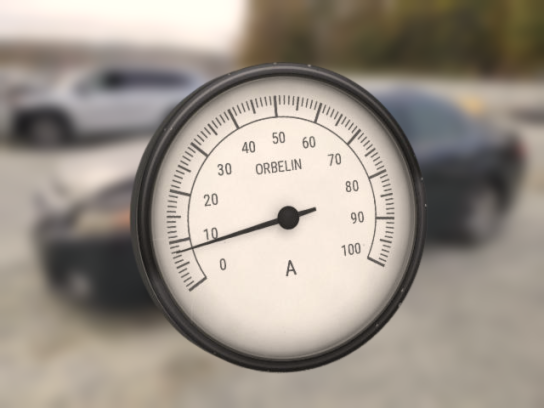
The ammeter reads 8; A
